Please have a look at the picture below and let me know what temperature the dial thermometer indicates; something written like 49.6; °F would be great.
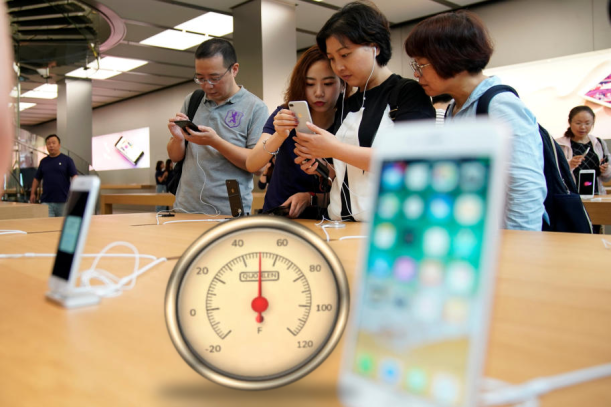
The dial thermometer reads 50; °F
